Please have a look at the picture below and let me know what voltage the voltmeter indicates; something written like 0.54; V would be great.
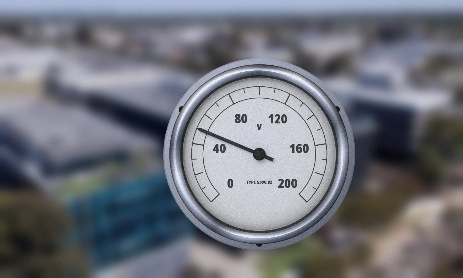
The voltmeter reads 50; V
